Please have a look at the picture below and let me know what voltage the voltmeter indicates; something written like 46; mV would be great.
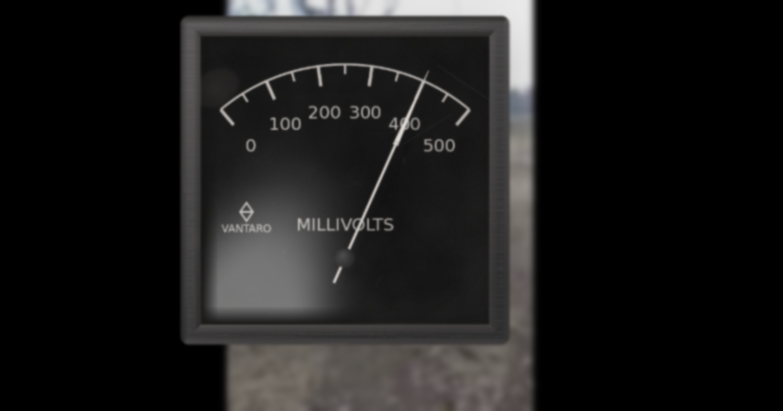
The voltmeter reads 400; mV
